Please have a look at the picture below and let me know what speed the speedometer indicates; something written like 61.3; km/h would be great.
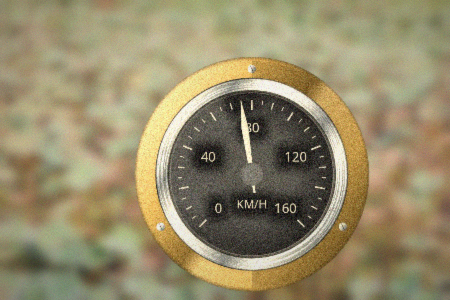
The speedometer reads 75; km/h
